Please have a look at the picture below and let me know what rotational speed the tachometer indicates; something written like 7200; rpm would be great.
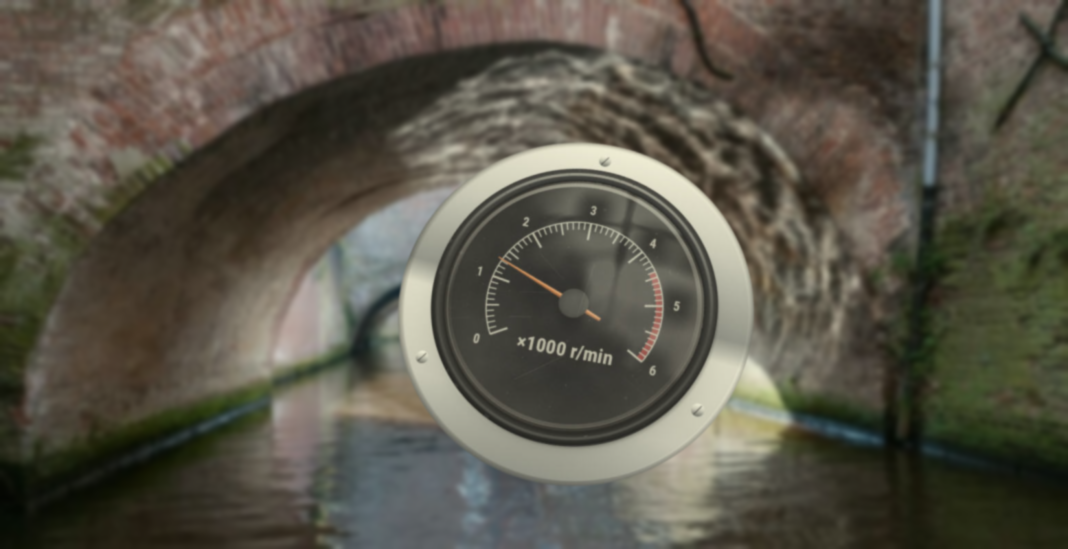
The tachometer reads 1300; rpm
